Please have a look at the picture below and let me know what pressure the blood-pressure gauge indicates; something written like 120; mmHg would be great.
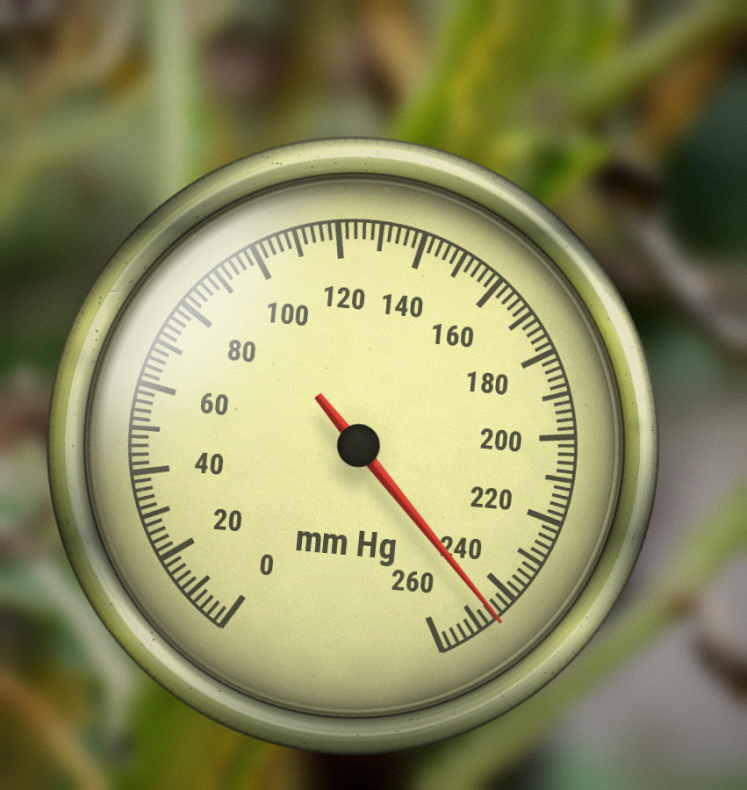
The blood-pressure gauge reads 246; mmHg
